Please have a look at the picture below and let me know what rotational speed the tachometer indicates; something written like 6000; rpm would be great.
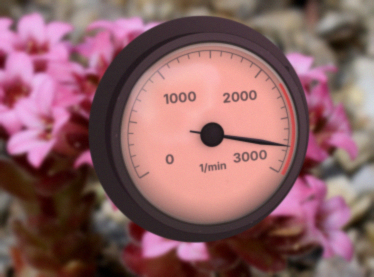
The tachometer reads 2750; rpm
